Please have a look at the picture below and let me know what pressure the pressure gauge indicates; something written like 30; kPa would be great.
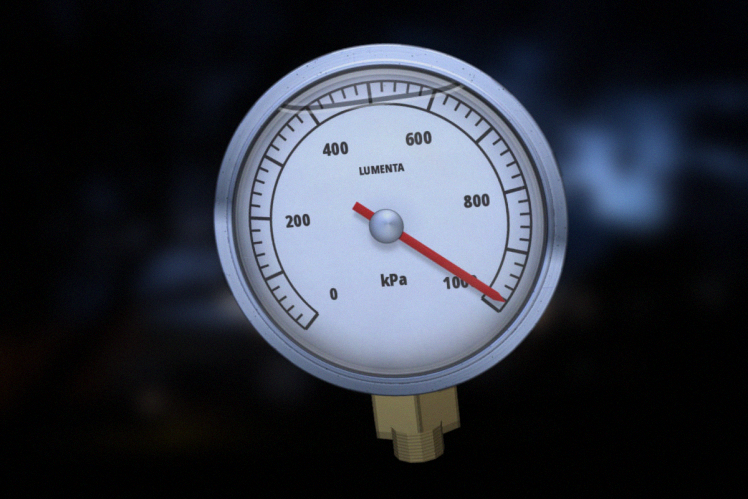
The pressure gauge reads 980; kPa
